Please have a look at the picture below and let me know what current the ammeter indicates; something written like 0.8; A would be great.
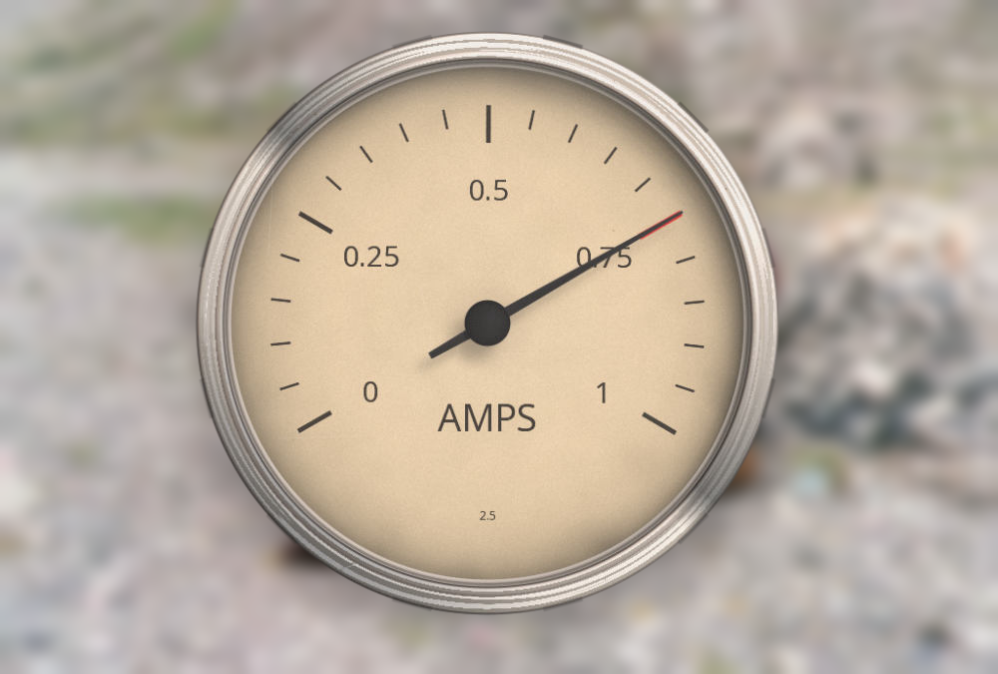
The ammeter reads 0.75; A
